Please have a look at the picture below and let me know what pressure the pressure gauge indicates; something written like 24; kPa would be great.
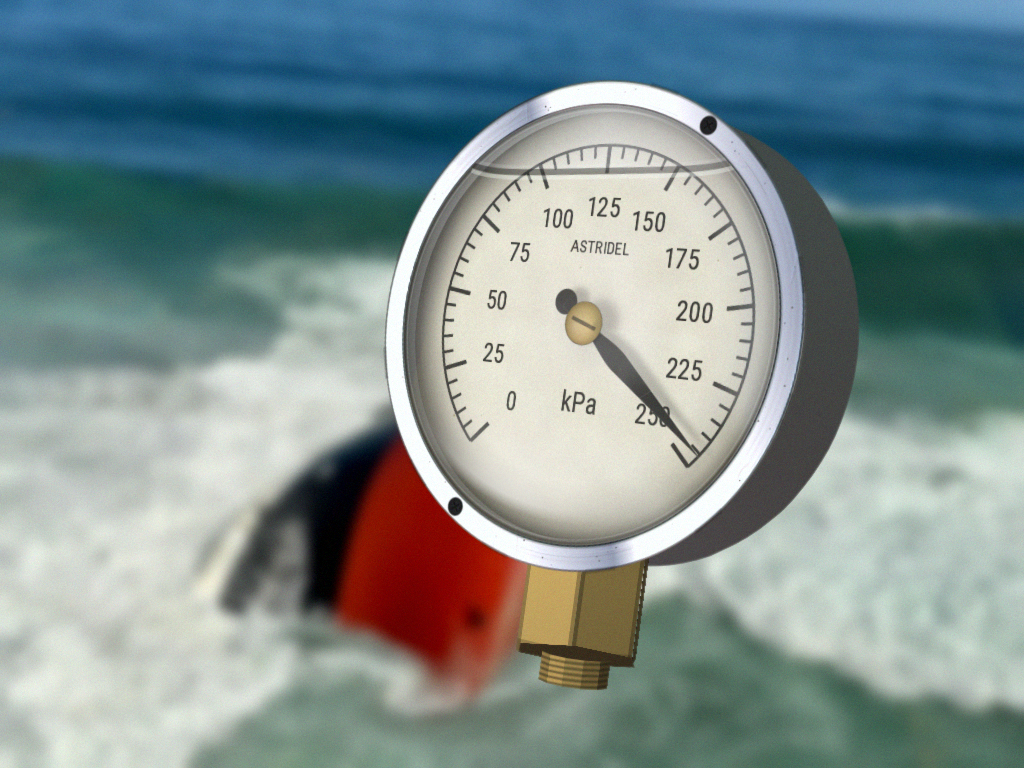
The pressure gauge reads 245; kPa
